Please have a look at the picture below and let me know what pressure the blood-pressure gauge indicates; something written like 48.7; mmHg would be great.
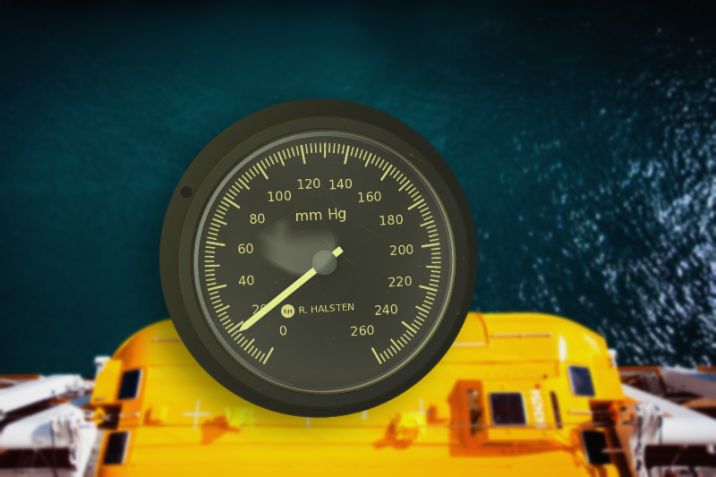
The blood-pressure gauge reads 18; mmHg
